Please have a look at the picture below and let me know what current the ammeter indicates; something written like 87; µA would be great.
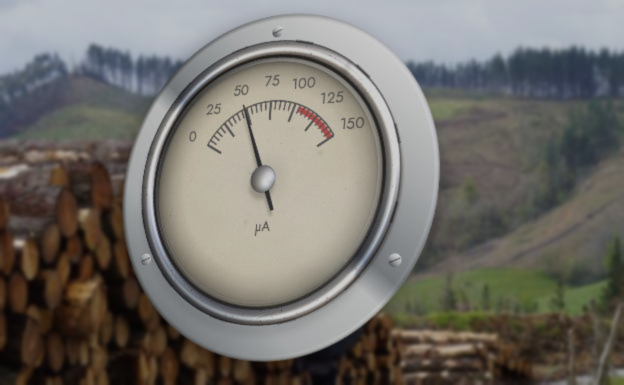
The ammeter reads 50; µA
